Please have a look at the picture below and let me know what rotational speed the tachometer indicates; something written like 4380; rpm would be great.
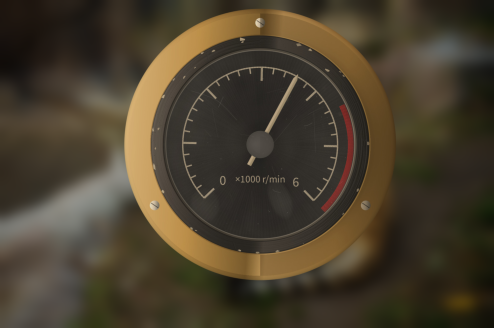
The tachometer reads 3600; rpm
